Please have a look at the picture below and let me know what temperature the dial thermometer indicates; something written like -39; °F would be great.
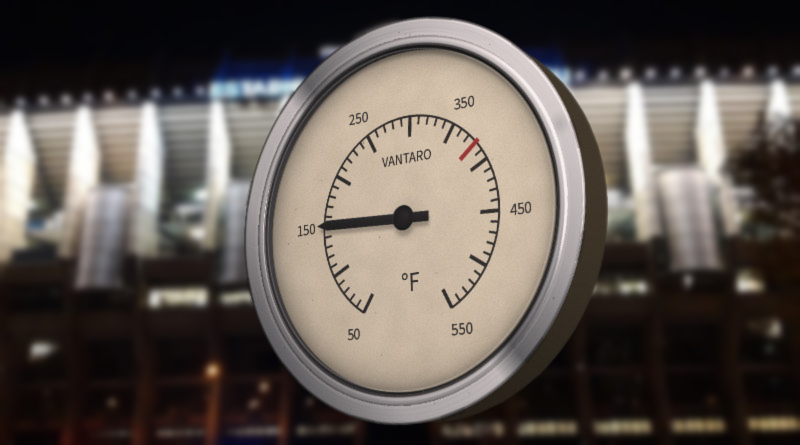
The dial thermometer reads 150; °F
